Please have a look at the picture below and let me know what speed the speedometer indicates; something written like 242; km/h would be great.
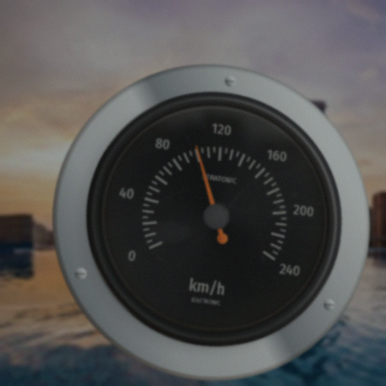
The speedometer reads 100; km/h
